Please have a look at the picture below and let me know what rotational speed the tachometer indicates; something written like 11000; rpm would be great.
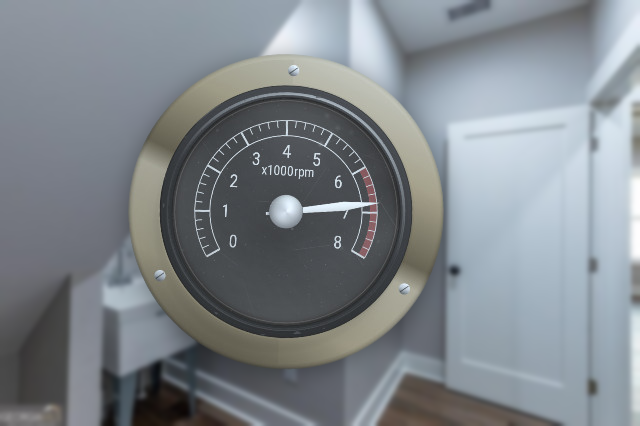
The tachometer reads 6800; rpm
